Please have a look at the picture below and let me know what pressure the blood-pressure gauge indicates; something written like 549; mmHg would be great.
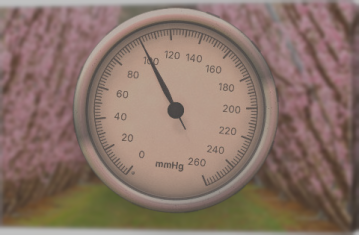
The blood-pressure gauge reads 100; mmHg
